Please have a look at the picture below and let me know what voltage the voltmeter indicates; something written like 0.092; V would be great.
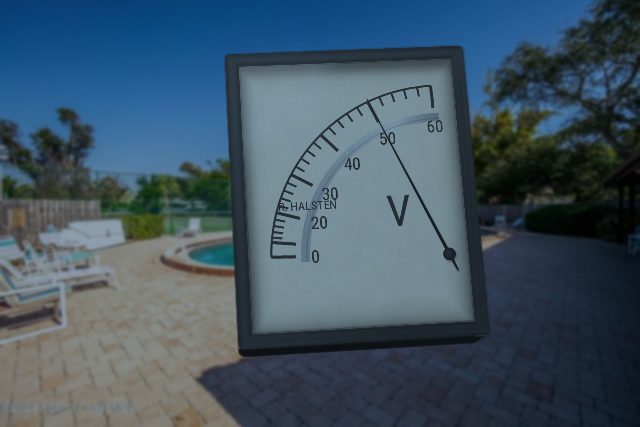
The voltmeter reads 50; V
